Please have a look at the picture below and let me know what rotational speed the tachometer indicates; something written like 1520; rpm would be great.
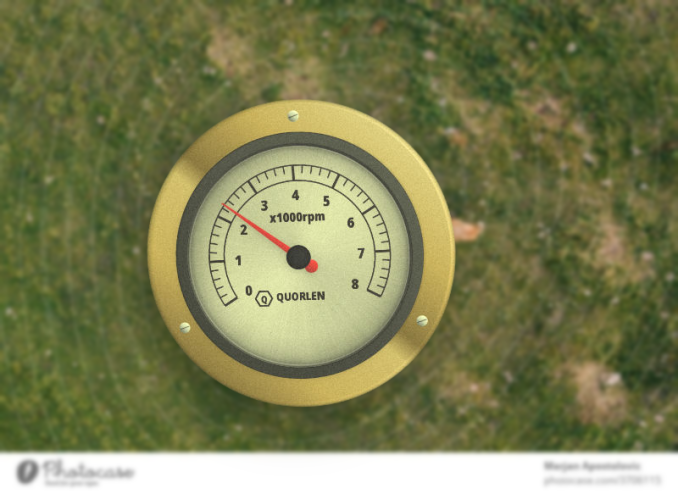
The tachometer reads 2300; rpm
